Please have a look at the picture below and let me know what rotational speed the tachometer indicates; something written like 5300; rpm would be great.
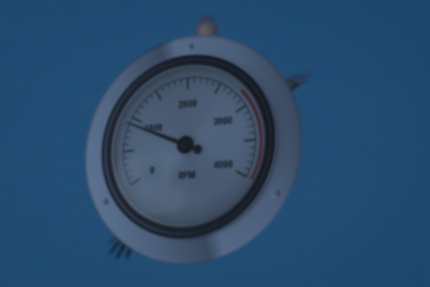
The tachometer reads 900; rpm
